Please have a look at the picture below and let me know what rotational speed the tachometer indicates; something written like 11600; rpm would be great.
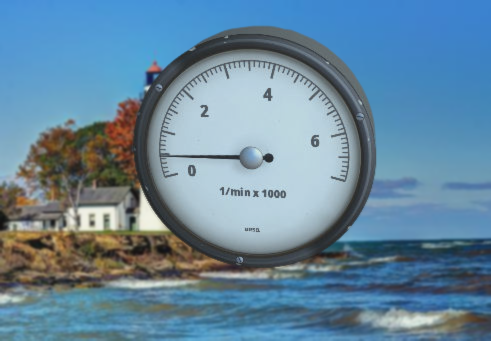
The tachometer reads 500; rpm
